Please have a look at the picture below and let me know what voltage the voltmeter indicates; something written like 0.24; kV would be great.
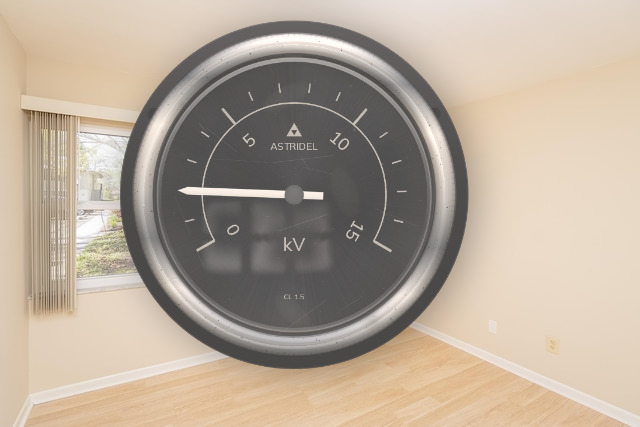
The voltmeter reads 2; kV
